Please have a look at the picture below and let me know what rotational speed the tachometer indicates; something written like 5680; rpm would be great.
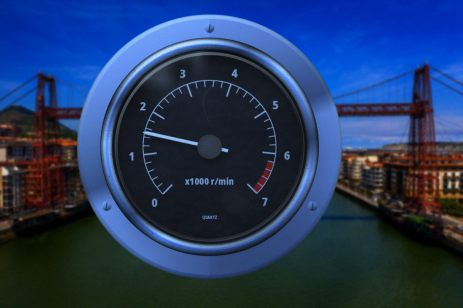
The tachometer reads 1500; rpm
